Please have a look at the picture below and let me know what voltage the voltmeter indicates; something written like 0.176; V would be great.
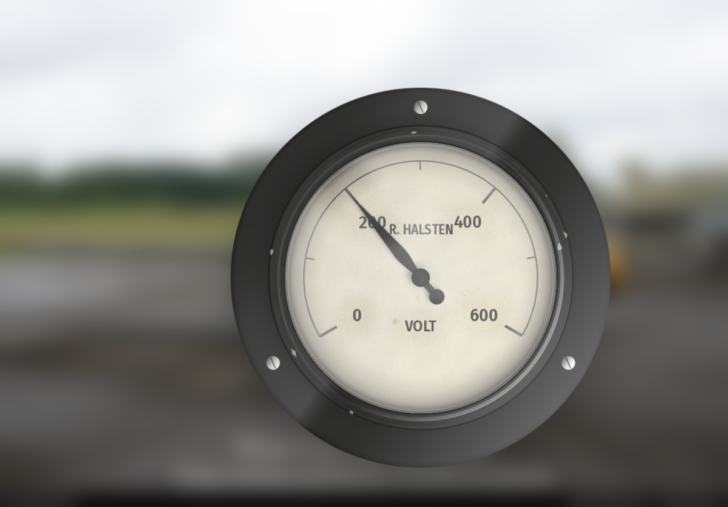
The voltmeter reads 200; V
